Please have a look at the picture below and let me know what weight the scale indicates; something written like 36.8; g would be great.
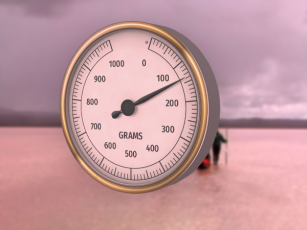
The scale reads 140; g
